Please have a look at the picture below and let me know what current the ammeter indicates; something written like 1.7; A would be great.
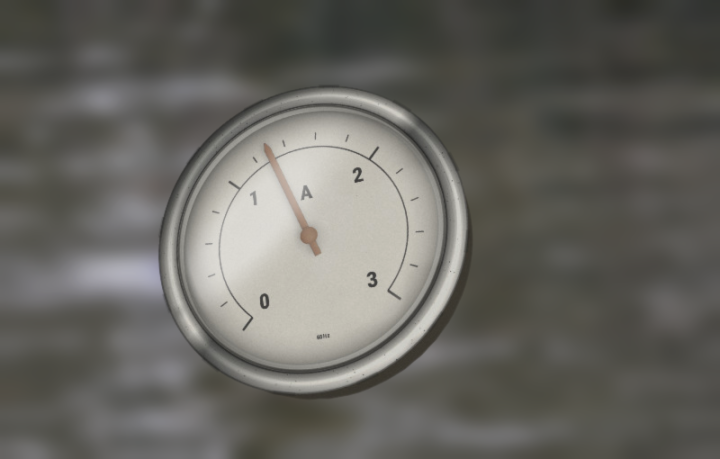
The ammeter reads 1.3; A
